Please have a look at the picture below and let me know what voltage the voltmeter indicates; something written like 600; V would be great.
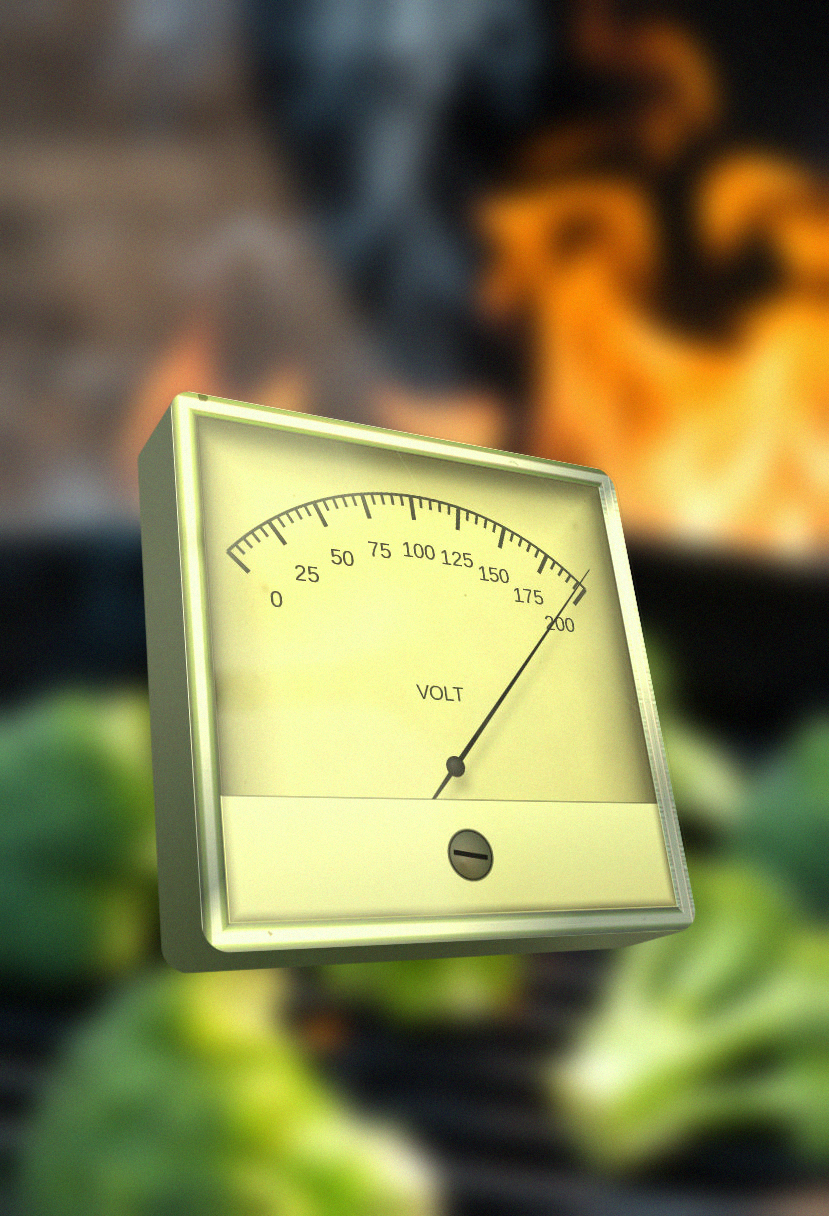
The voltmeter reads 195; V
